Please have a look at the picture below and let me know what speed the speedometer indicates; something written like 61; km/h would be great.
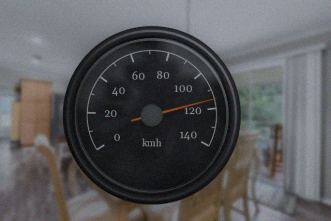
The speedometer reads 115; km/h
